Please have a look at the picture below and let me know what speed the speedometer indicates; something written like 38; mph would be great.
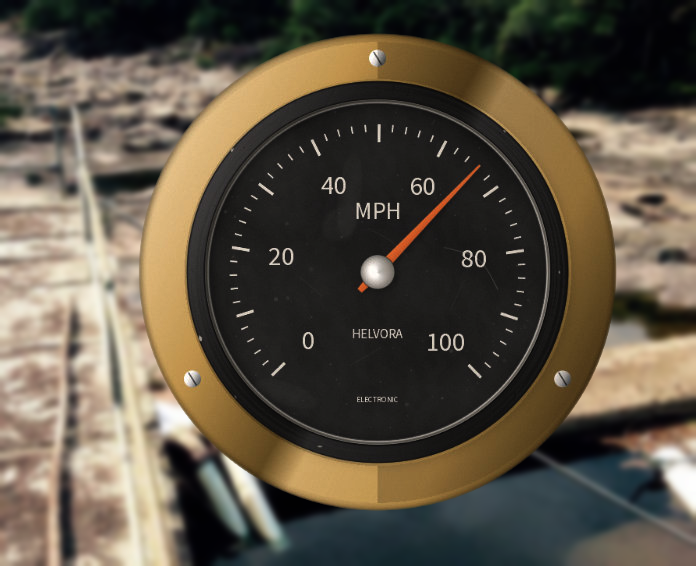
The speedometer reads 66; mph
